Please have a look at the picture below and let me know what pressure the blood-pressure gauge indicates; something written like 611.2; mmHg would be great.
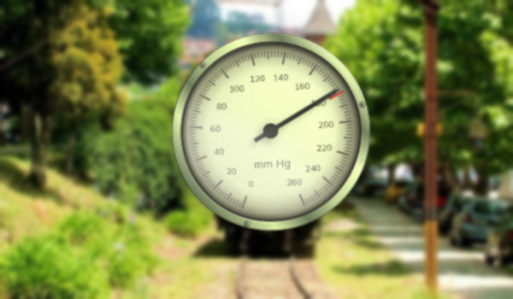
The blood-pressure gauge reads 180; mmHg
